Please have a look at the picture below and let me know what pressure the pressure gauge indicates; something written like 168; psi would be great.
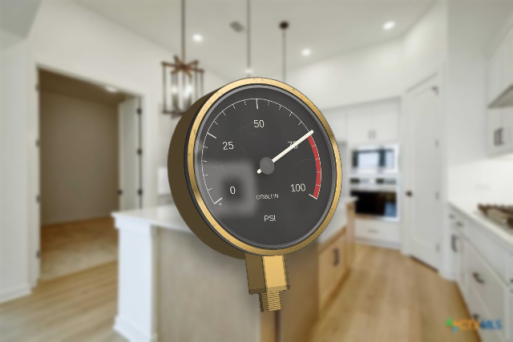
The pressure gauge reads 75; psi
